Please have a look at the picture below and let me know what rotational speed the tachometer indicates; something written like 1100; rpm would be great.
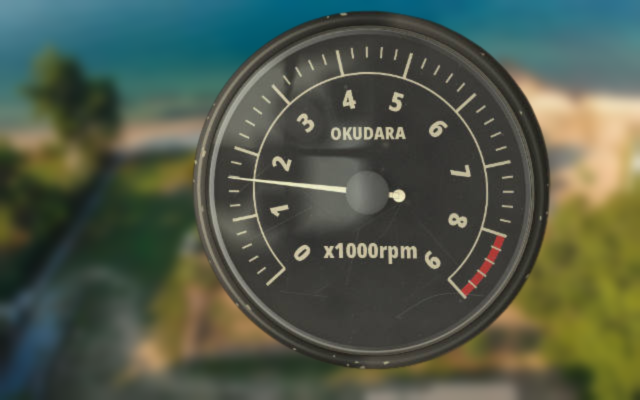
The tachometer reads 1600; rpm
